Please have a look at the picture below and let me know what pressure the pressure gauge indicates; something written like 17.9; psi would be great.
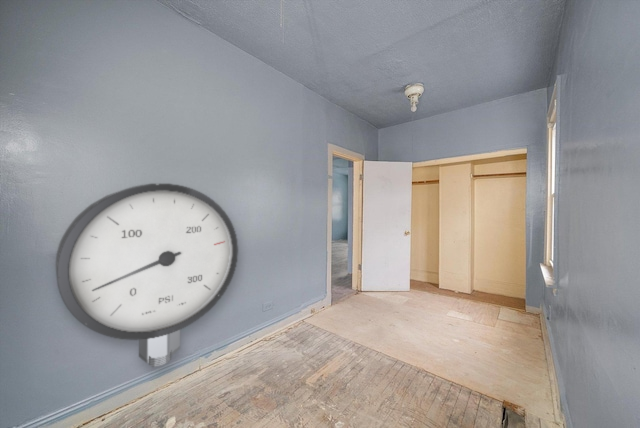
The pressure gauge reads 30; psi
